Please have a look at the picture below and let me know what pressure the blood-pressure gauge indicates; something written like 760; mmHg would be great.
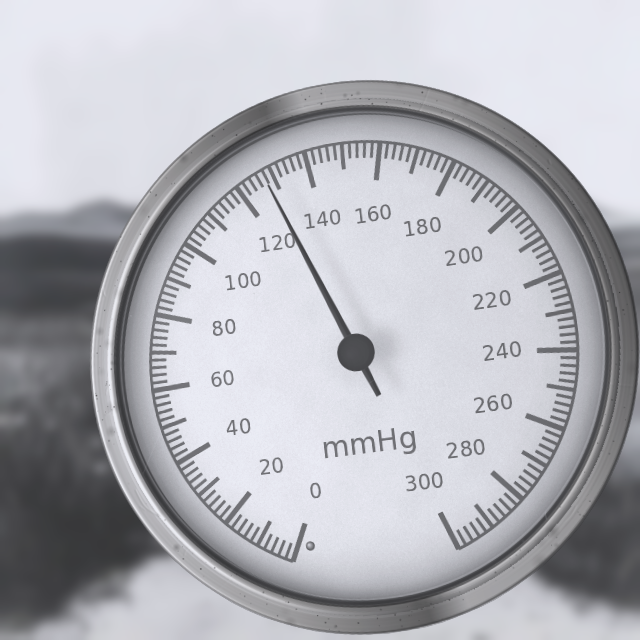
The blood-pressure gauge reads 128; mmHg
